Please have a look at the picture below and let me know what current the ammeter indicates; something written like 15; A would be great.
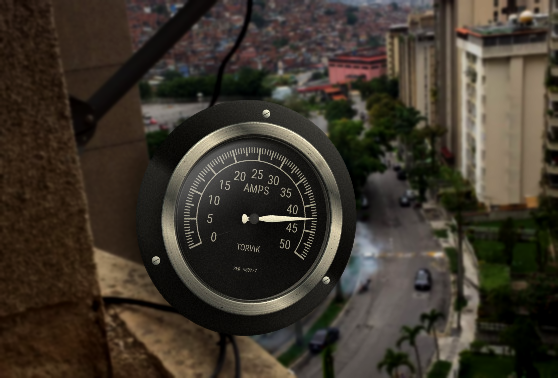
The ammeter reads 42.5; A
